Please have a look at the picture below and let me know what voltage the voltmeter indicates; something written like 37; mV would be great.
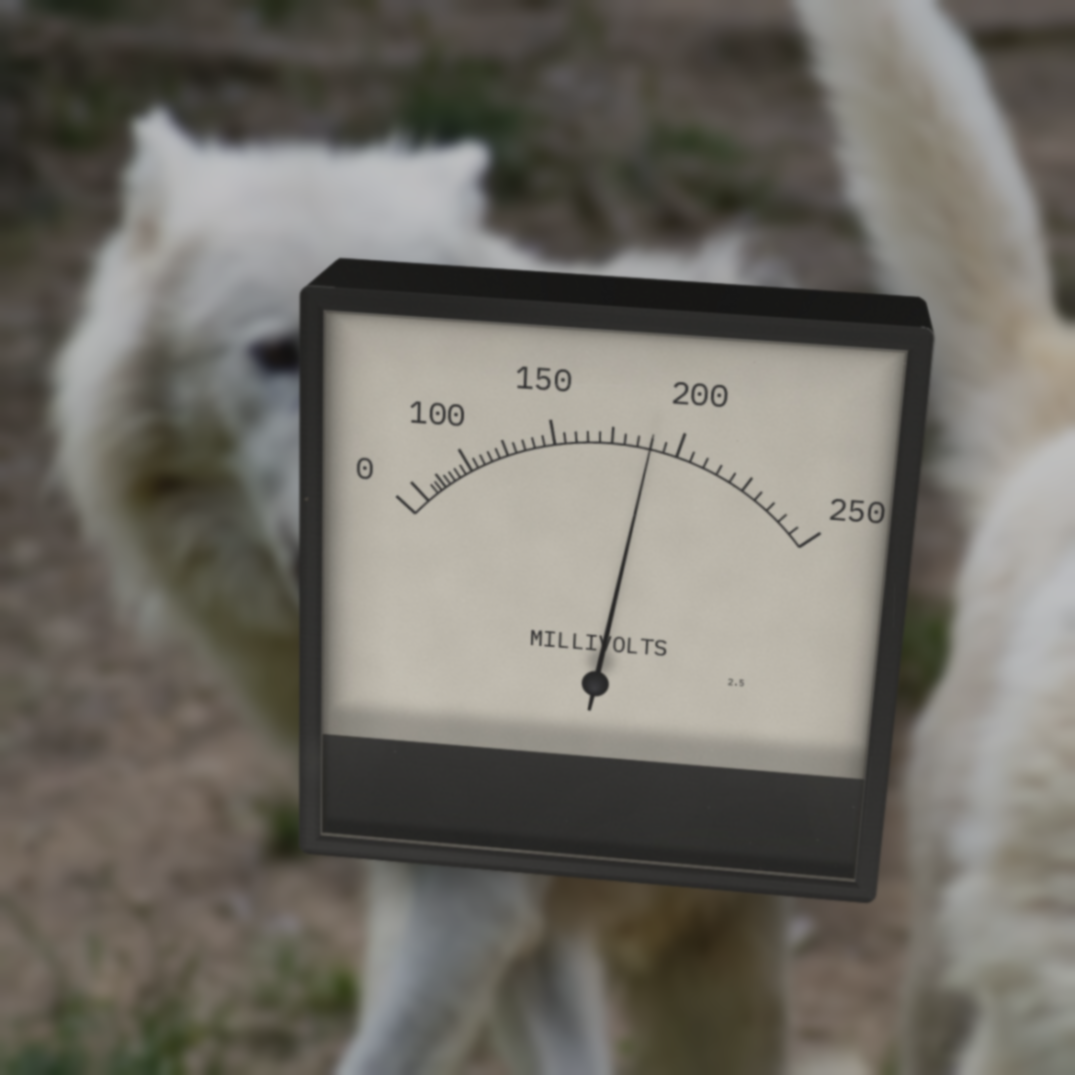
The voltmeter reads 190; mV
